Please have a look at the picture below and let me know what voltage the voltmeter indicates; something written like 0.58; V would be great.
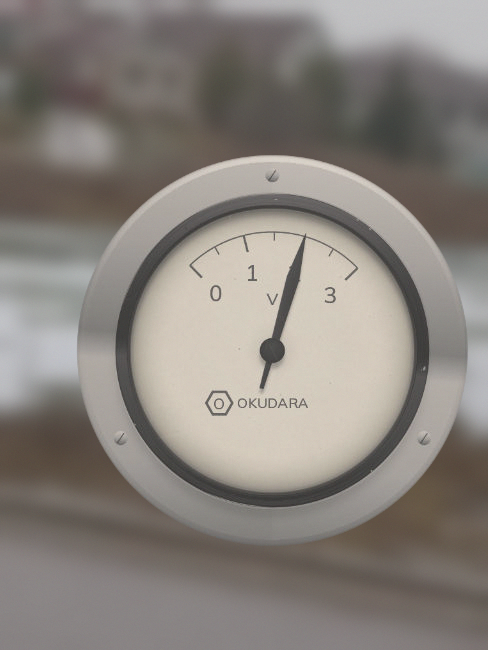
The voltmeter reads 2; V
